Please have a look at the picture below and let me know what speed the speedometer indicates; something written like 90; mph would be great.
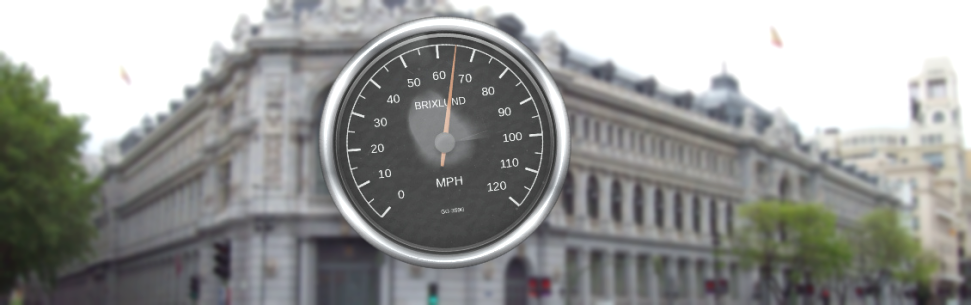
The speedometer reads 65; mph
